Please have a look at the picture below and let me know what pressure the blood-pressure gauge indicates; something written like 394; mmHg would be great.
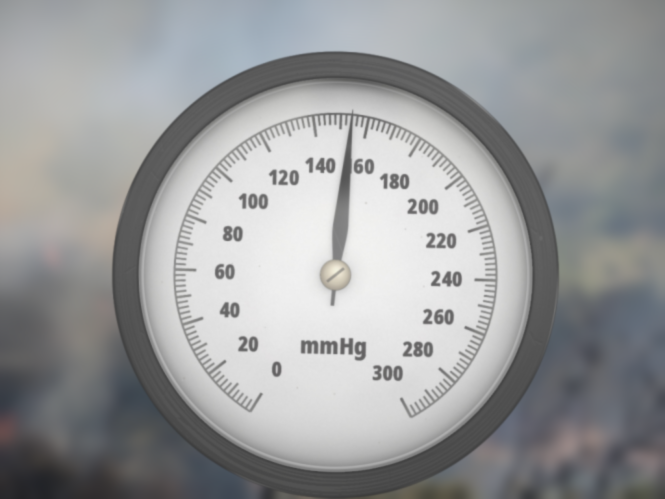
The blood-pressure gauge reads 154; mmHg
